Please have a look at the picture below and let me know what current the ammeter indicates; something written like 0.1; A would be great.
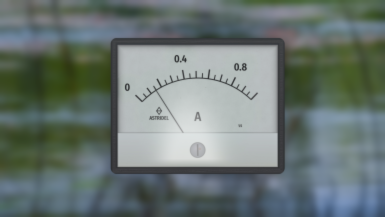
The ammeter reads 0.15; A
